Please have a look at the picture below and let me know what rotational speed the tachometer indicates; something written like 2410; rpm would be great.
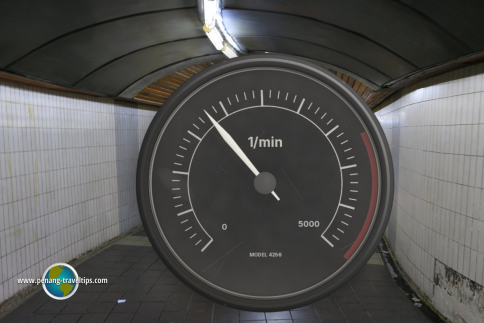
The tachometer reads 1800; rpm
